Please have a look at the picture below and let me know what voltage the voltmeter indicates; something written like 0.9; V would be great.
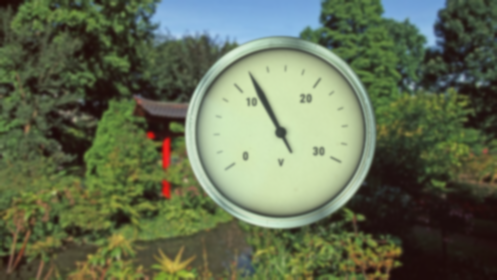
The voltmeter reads 12; V
